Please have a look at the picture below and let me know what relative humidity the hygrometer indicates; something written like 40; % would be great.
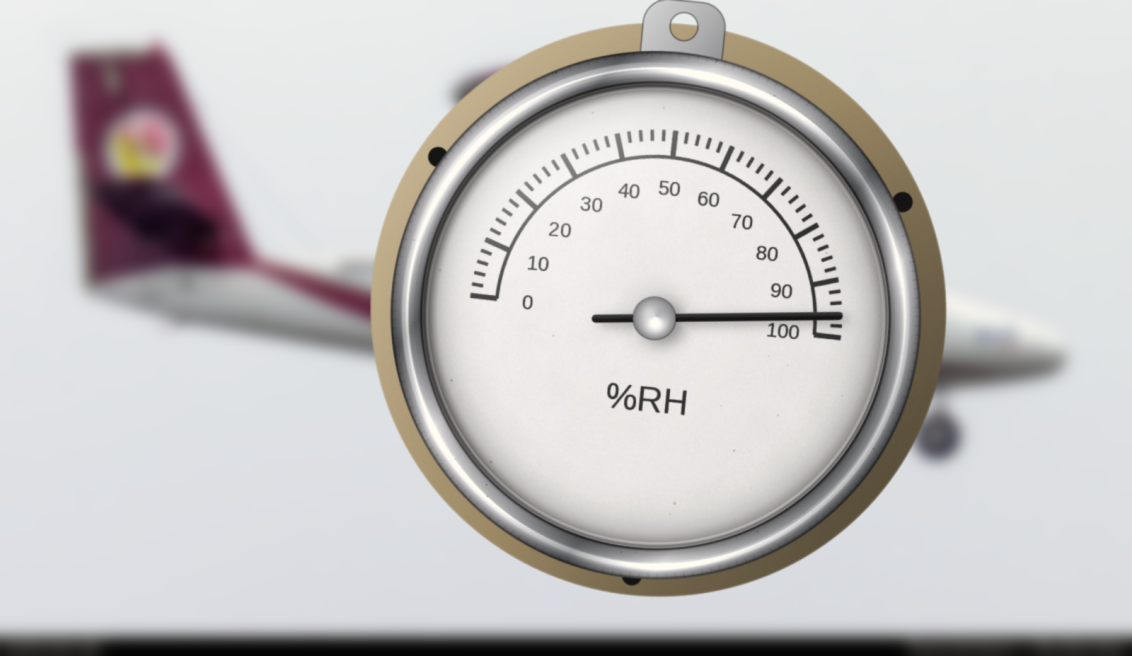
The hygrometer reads 96; %
